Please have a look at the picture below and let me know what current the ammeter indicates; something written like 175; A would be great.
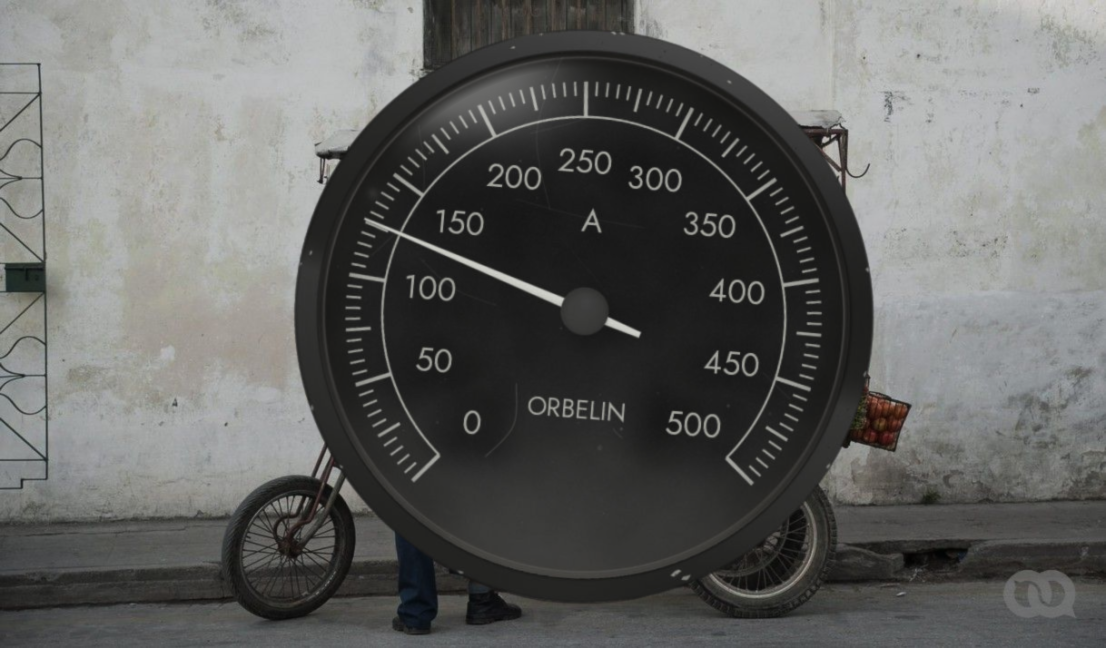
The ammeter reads 125; A
